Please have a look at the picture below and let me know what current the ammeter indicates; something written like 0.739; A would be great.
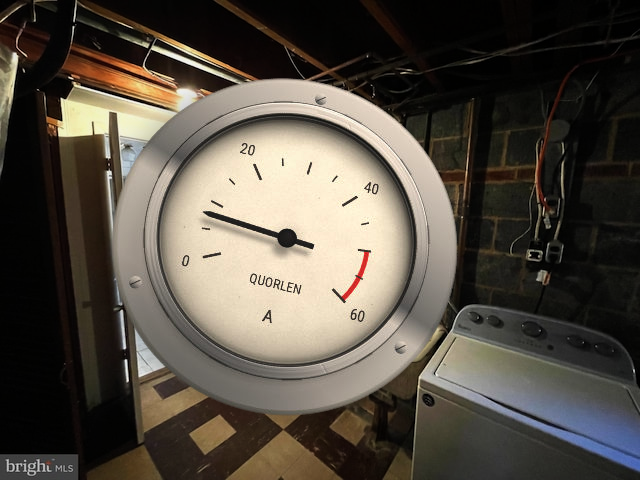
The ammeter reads 7.5; A
